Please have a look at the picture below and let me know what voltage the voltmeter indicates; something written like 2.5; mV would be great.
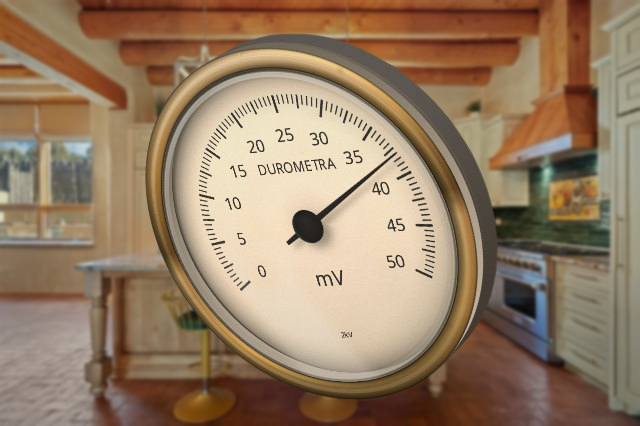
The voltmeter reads 38; mV
